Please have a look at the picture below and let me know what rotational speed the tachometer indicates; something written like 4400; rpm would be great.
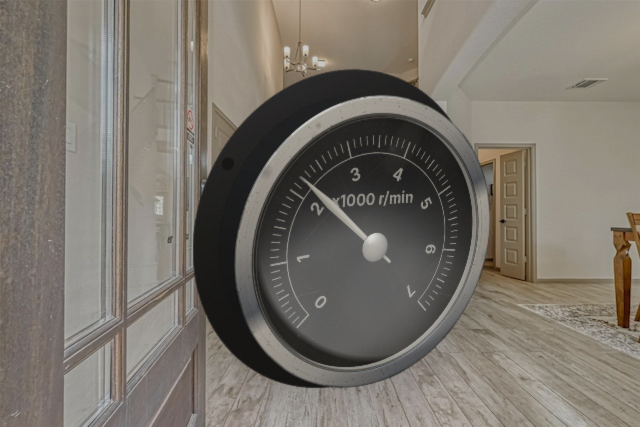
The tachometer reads 2200; rpm
